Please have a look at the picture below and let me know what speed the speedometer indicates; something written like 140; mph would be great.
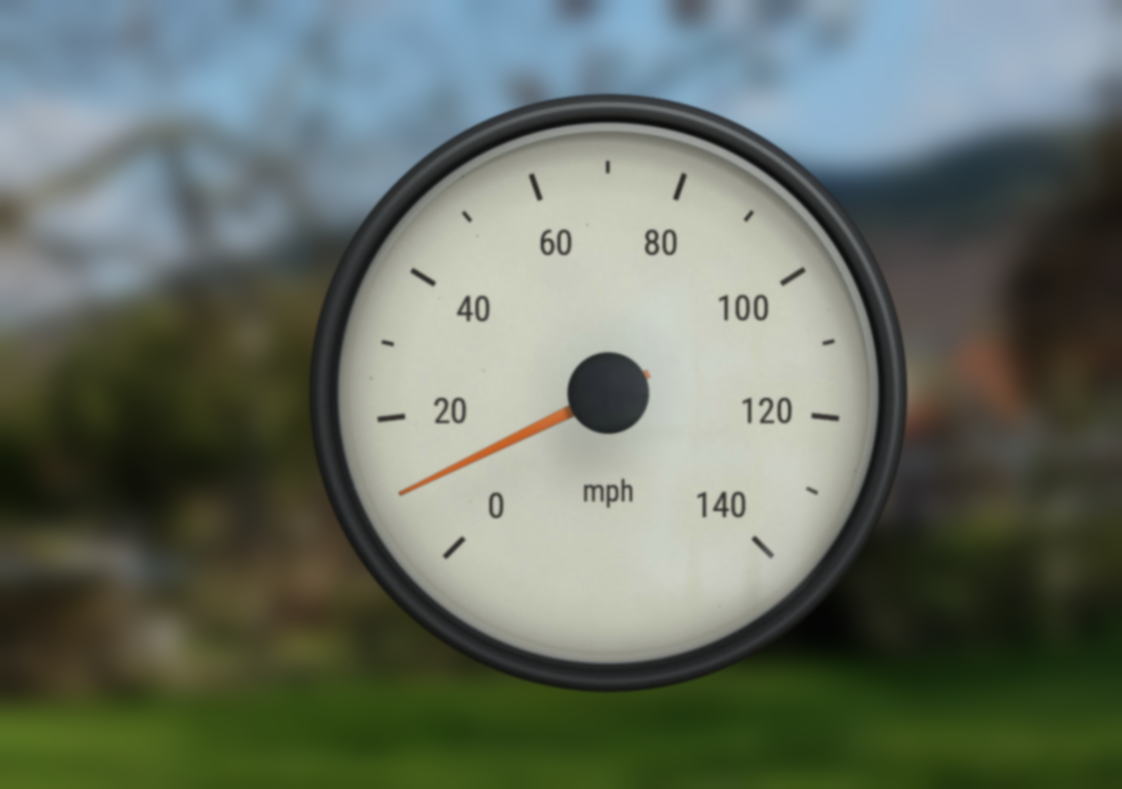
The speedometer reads 10; mph
